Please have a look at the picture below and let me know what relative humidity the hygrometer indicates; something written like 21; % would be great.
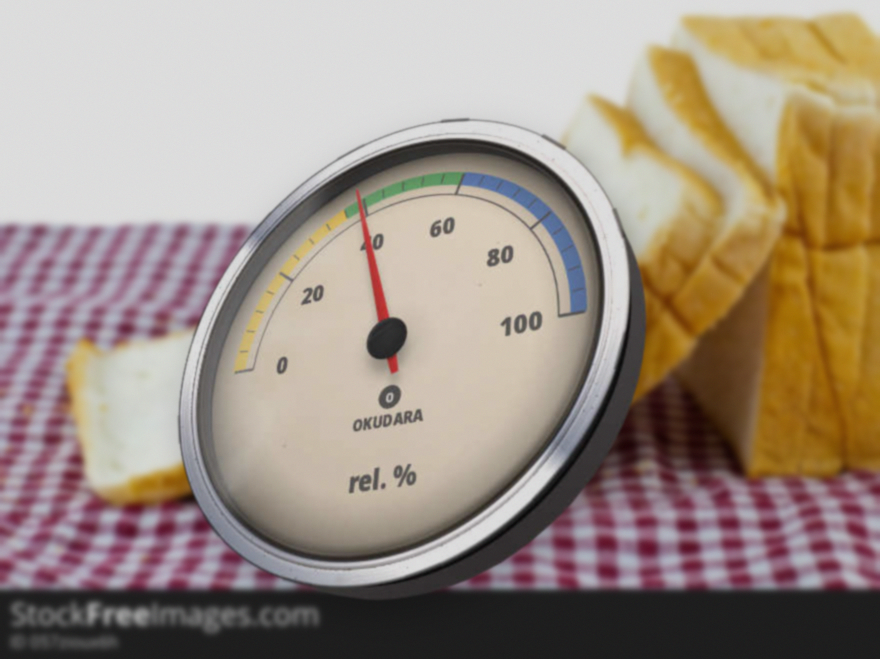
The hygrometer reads 40; %
